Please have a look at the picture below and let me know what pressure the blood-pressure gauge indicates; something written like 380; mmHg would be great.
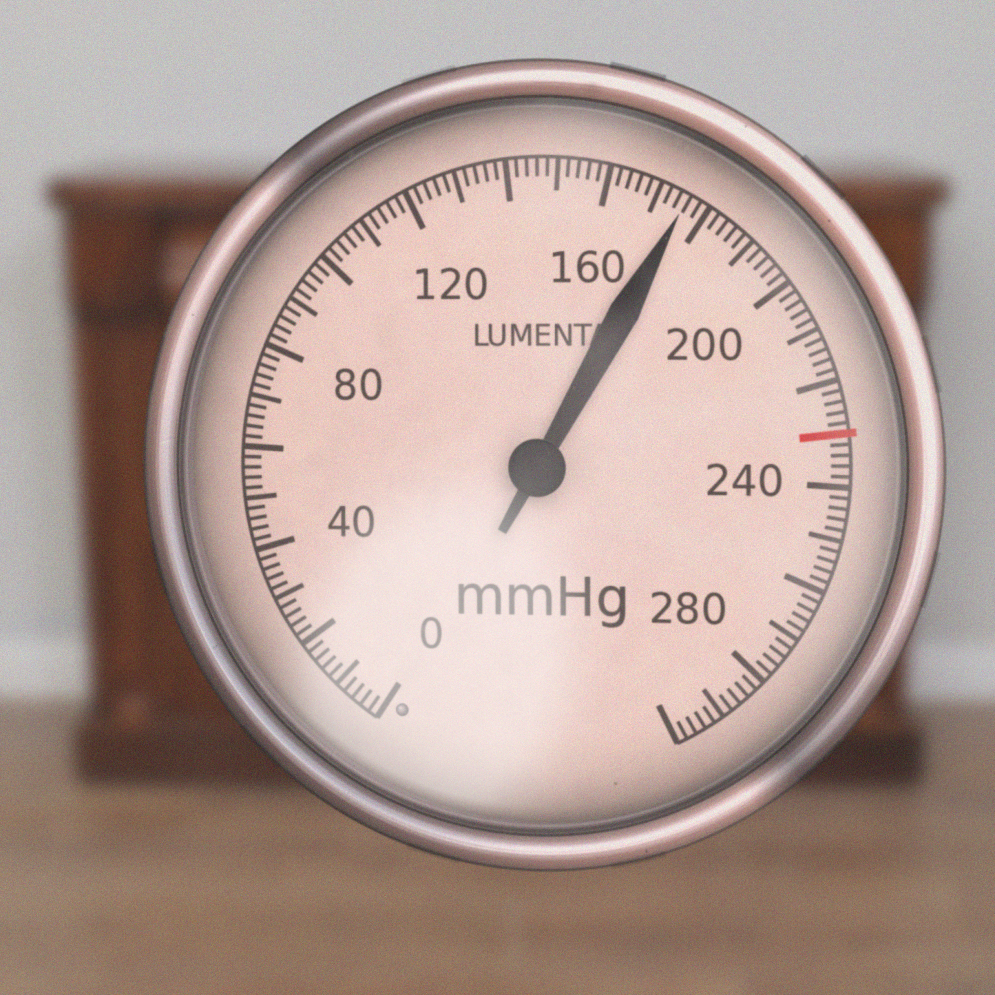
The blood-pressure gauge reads 176; mmHg
